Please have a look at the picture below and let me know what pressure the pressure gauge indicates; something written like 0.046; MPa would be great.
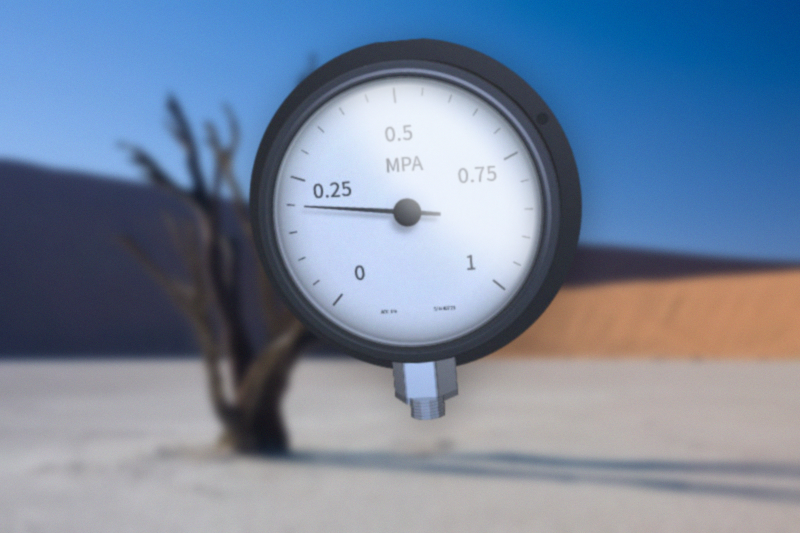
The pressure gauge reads 0.2; MPa
